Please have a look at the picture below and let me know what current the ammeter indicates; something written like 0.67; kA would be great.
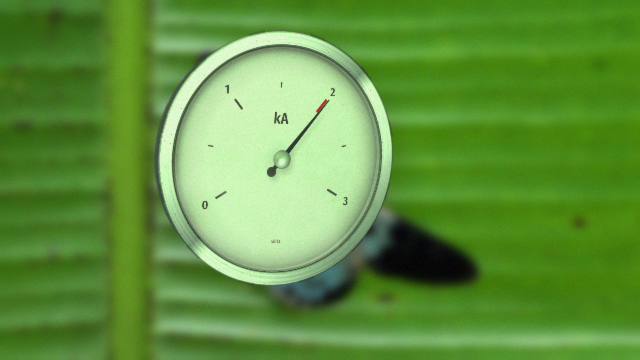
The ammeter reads 2; kA
